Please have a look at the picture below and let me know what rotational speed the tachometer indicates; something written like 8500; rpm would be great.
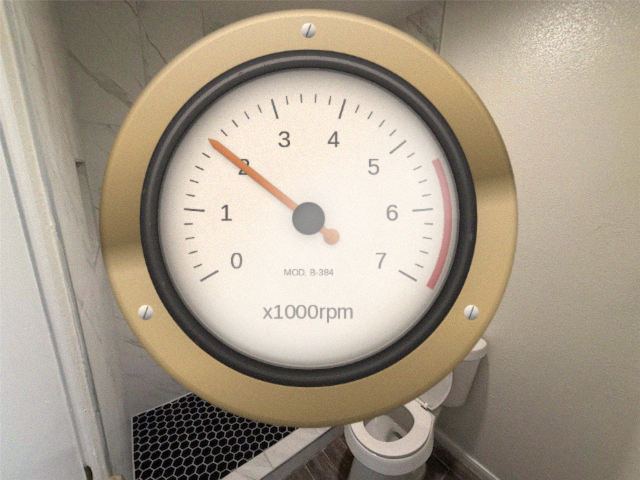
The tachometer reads 2000; rpm
